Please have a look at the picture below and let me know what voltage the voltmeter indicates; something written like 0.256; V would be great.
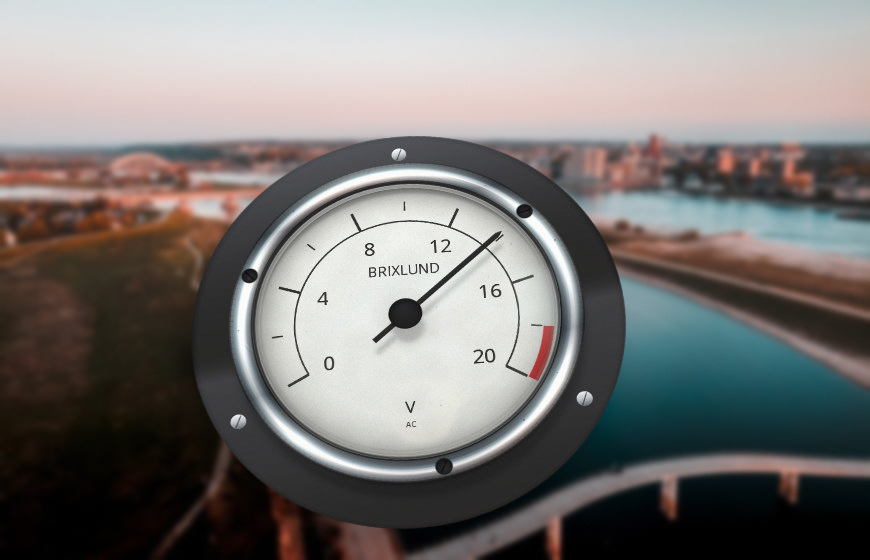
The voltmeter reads 14; V
